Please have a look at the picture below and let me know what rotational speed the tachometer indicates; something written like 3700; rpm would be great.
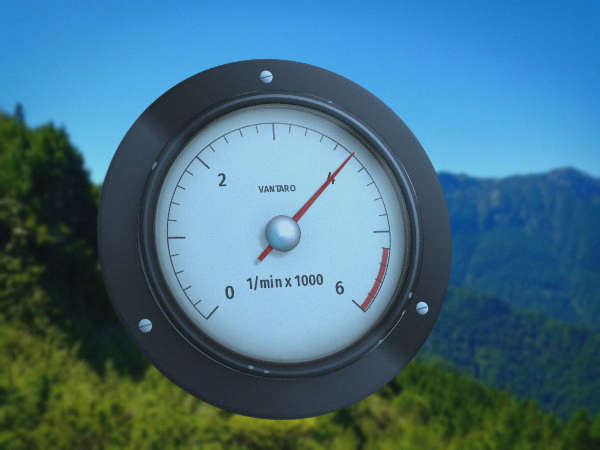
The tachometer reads 4000; rpm
